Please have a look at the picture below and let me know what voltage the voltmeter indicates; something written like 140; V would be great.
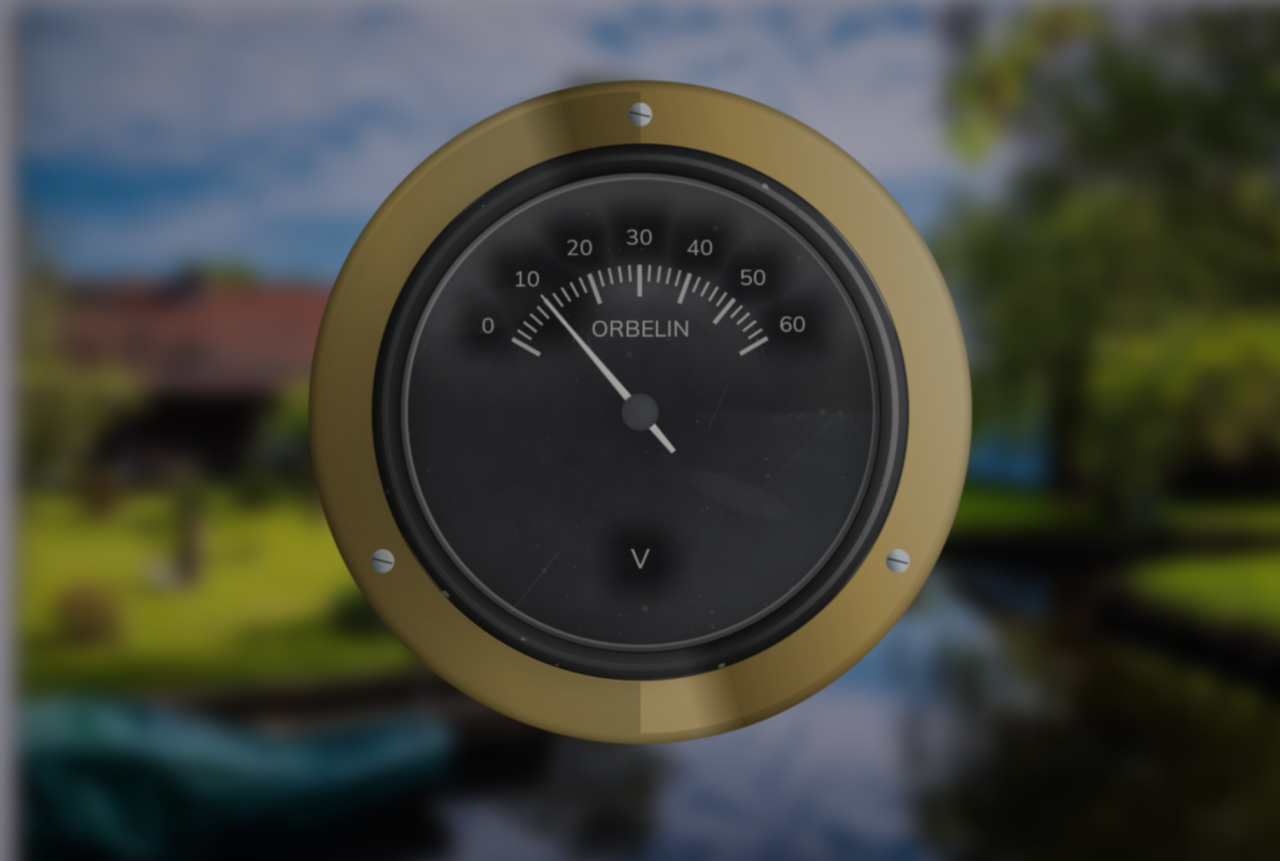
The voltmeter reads 10; V
